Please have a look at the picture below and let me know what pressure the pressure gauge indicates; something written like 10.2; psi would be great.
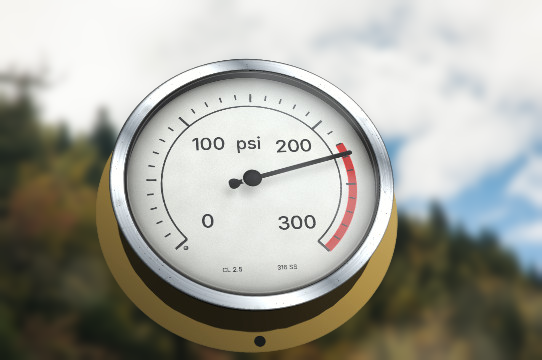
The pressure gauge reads 230; psi
